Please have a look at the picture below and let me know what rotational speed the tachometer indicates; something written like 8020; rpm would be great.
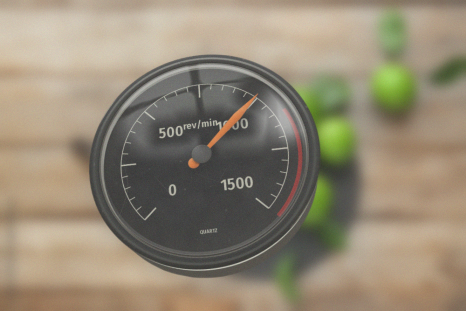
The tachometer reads 1000; rpm
